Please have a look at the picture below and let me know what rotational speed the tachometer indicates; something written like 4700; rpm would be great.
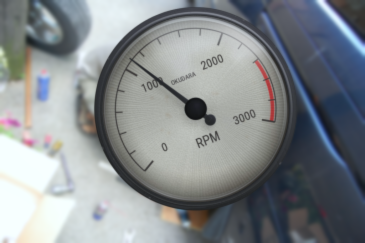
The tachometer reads 1100; rpm
